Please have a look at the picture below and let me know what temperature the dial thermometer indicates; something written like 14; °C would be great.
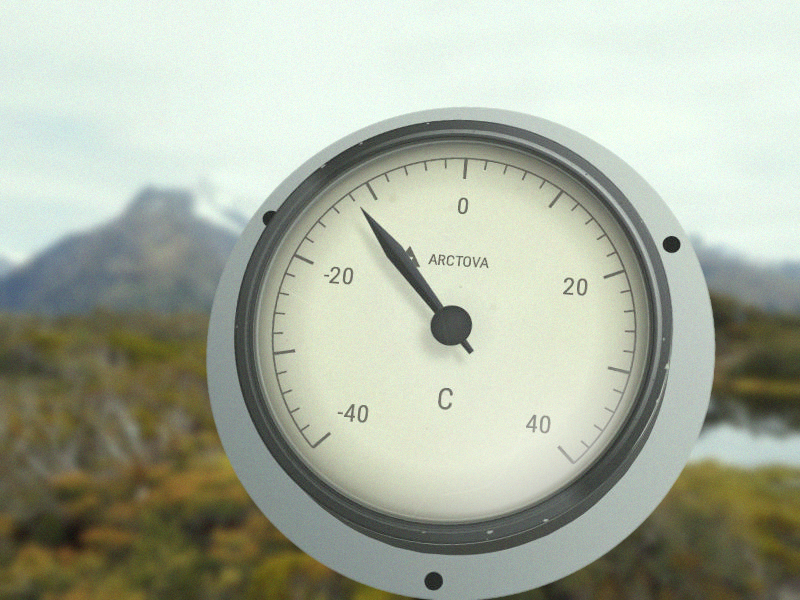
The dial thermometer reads -12; °C
